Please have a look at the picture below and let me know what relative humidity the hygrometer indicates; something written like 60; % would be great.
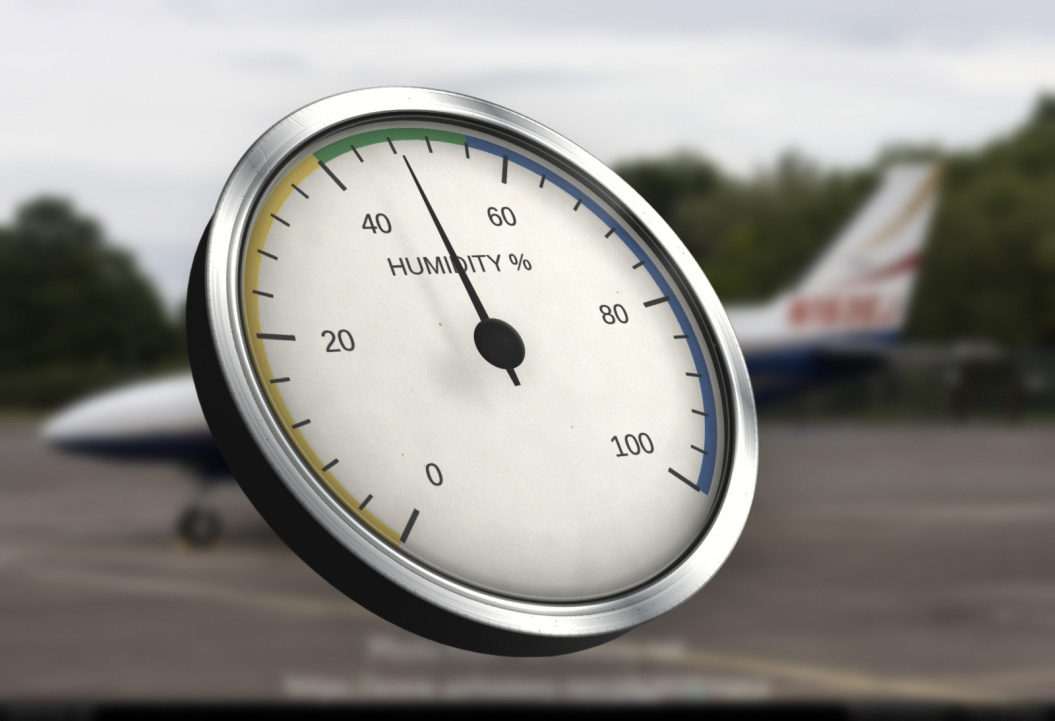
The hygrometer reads 48; %
